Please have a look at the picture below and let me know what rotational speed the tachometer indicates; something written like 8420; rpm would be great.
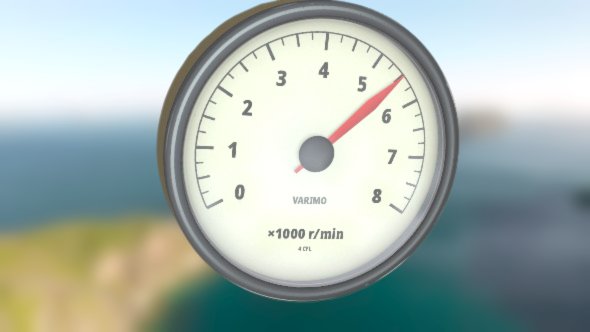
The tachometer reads 5500; rpm
